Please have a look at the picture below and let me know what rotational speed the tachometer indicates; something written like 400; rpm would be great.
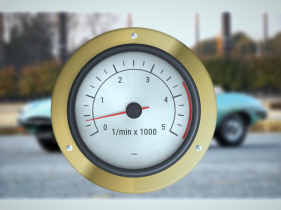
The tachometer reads 375; rpm
